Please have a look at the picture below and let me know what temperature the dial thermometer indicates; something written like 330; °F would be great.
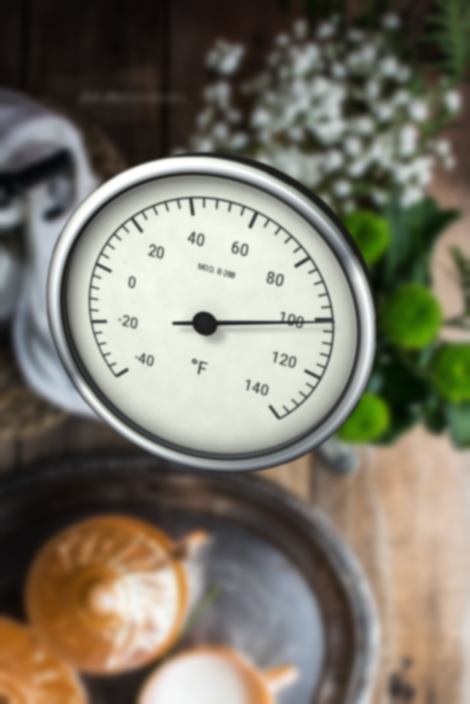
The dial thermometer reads 100; °F
